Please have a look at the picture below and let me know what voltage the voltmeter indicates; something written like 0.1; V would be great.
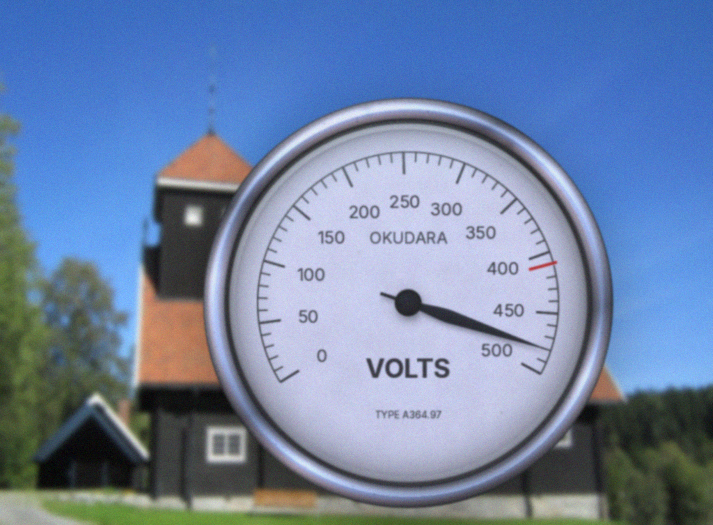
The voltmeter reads 480; V
